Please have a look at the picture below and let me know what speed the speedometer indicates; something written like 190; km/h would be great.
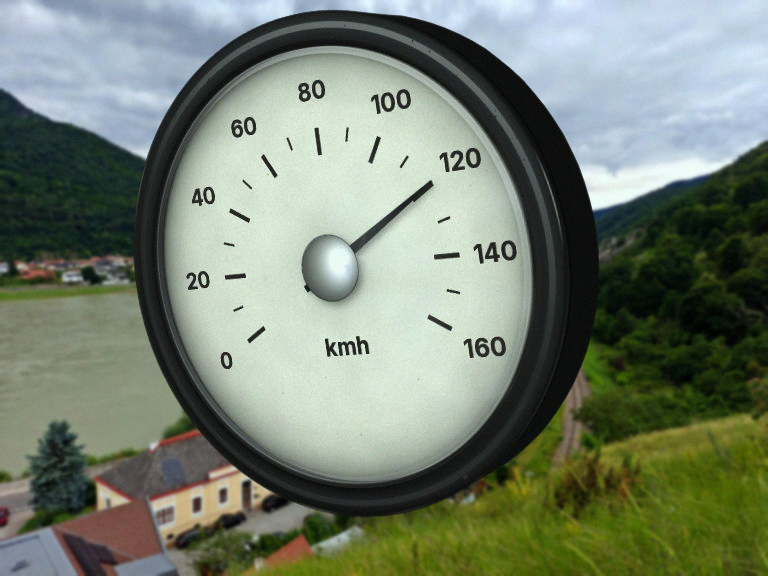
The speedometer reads 120; km/h
